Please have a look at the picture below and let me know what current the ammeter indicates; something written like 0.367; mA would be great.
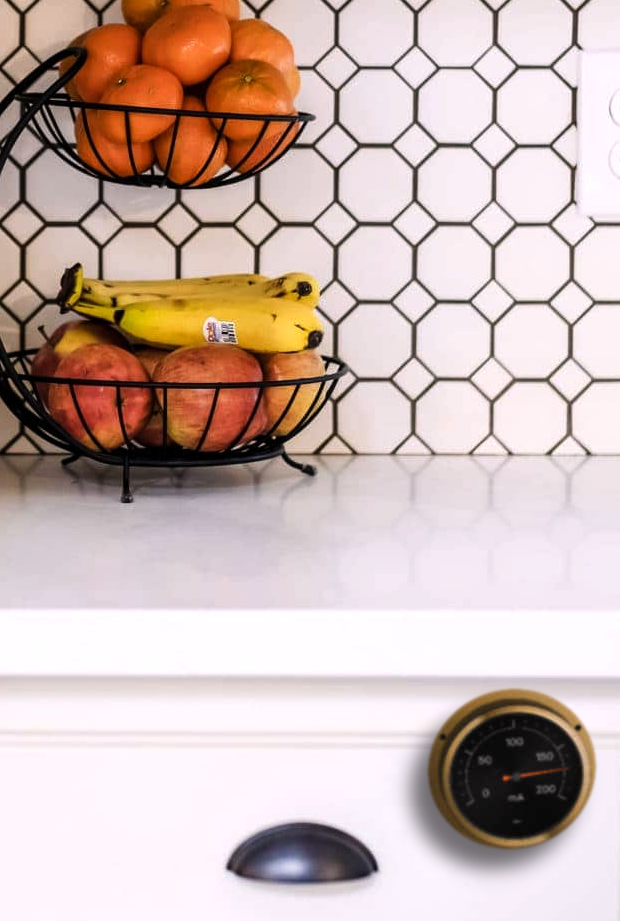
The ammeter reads 170; mA
